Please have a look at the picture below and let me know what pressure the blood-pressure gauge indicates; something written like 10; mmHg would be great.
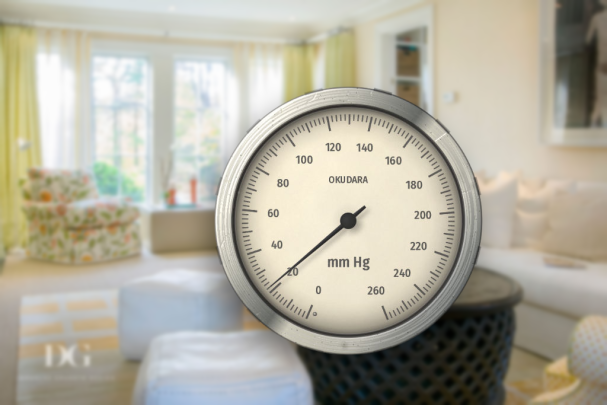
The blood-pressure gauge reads 22; mmHg
